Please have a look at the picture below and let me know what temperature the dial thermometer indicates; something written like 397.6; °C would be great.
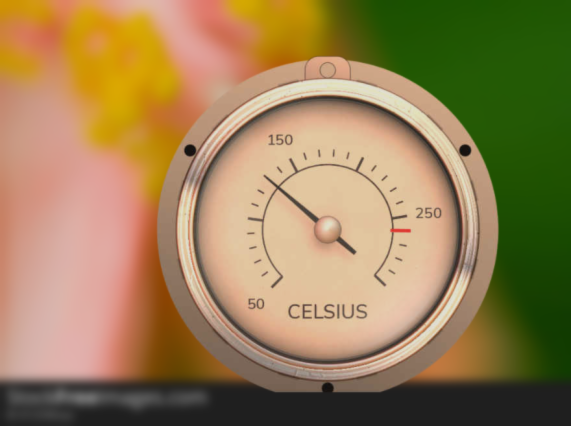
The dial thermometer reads 130; °C
